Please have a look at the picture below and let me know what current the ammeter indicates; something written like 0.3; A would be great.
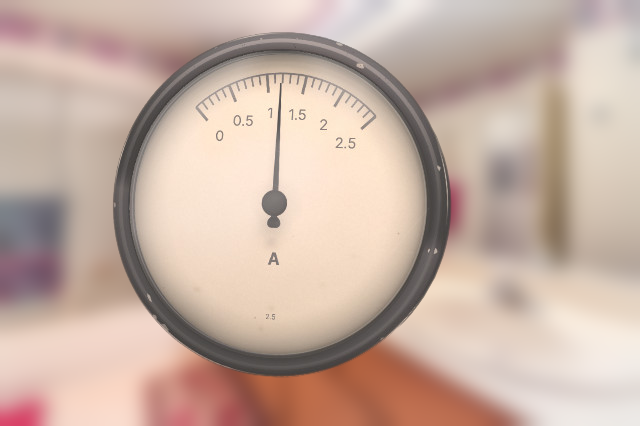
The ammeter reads 1.2; A
